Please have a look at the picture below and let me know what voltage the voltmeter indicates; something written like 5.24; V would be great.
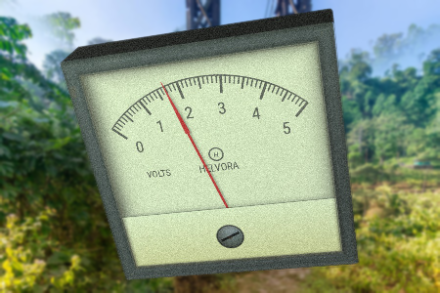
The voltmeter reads 1.7; V
